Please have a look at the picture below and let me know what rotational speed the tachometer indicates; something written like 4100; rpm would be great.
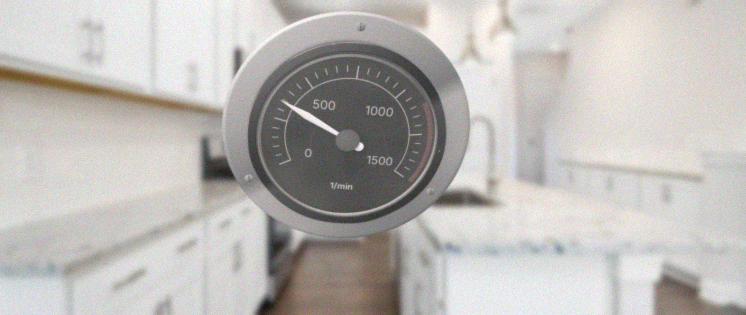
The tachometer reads 350; rpm
